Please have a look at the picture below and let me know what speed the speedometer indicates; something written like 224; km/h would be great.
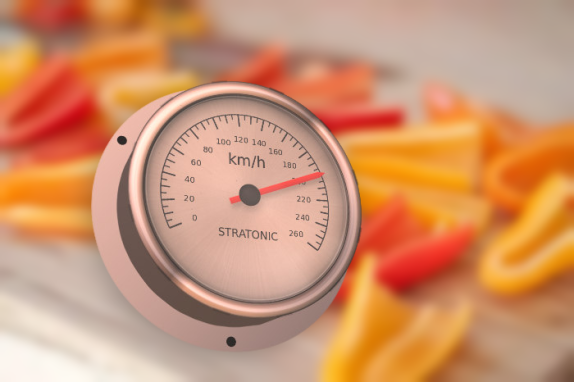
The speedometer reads 200; km/h
